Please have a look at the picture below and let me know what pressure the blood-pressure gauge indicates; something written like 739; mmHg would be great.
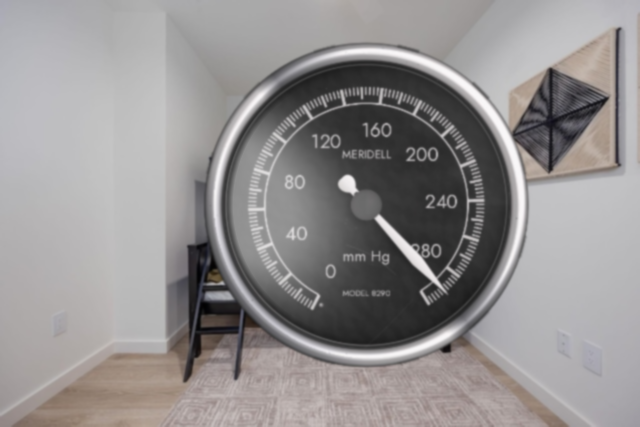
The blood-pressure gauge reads 290; mmHg
